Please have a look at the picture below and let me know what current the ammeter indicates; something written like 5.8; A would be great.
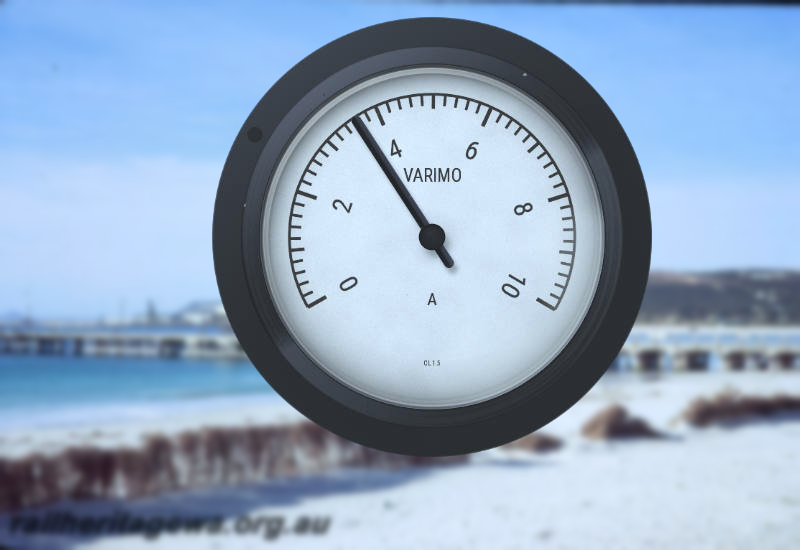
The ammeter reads 3.6; A
